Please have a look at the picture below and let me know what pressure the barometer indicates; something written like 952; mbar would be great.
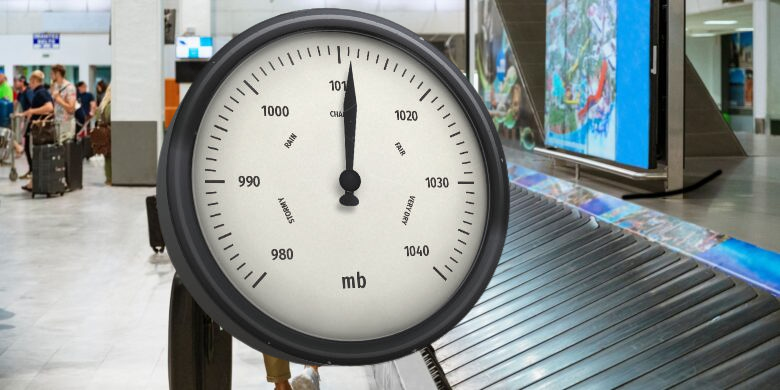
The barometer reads 1011; mbar
